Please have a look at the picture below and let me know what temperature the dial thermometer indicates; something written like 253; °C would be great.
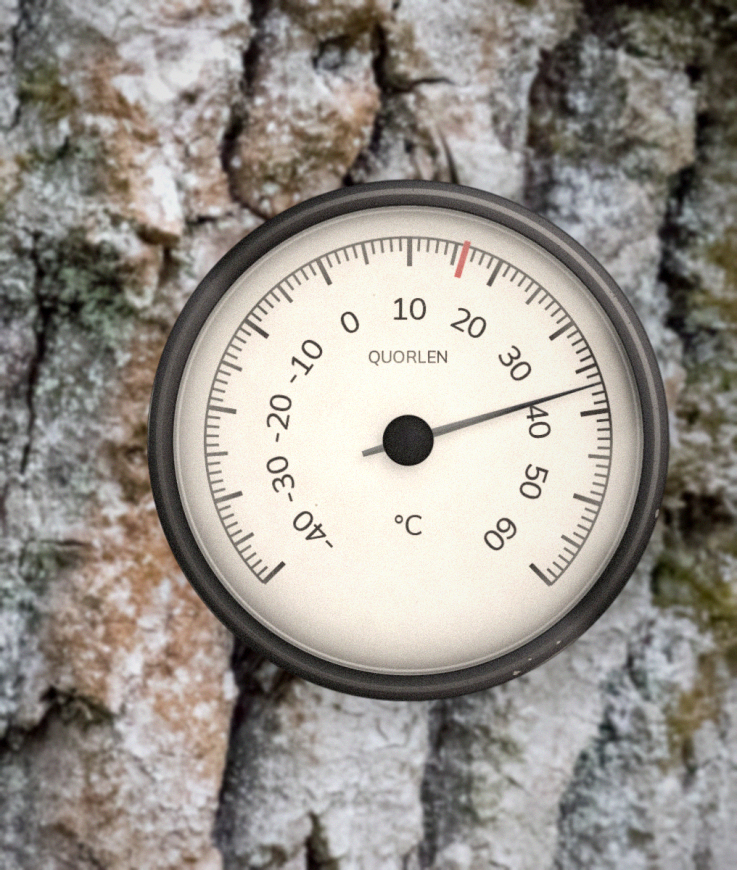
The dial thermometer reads 37; °C
